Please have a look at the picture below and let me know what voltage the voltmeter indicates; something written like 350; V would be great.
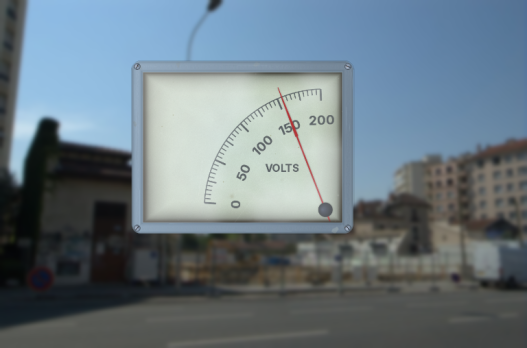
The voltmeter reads 155; V
